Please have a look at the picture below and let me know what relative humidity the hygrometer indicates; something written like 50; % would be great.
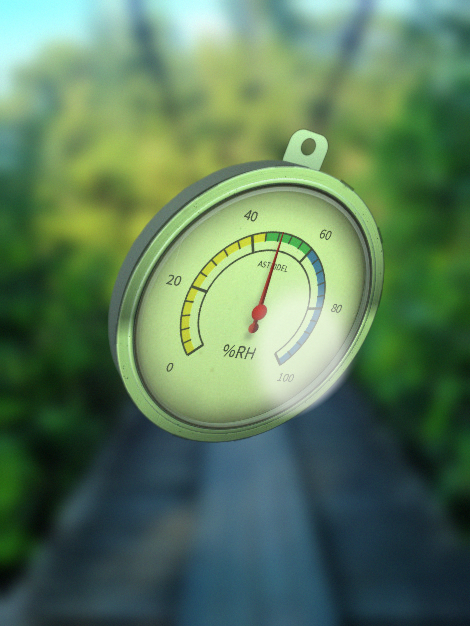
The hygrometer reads 48; %
